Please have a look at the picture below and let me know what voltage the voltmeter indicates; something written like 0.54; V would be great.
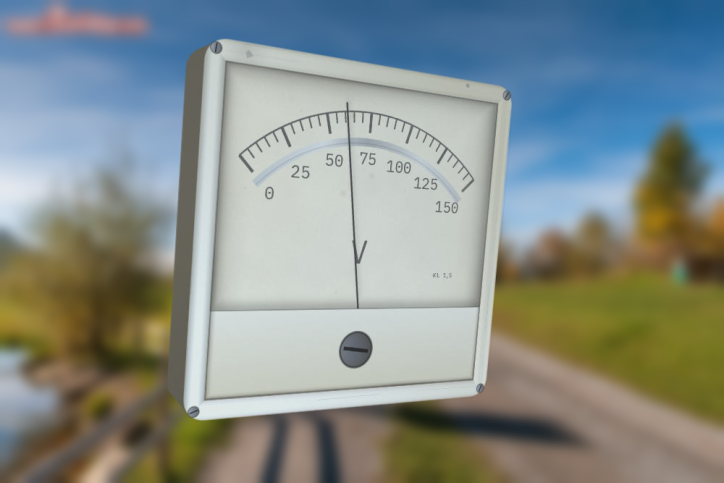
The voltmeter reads 60; V
